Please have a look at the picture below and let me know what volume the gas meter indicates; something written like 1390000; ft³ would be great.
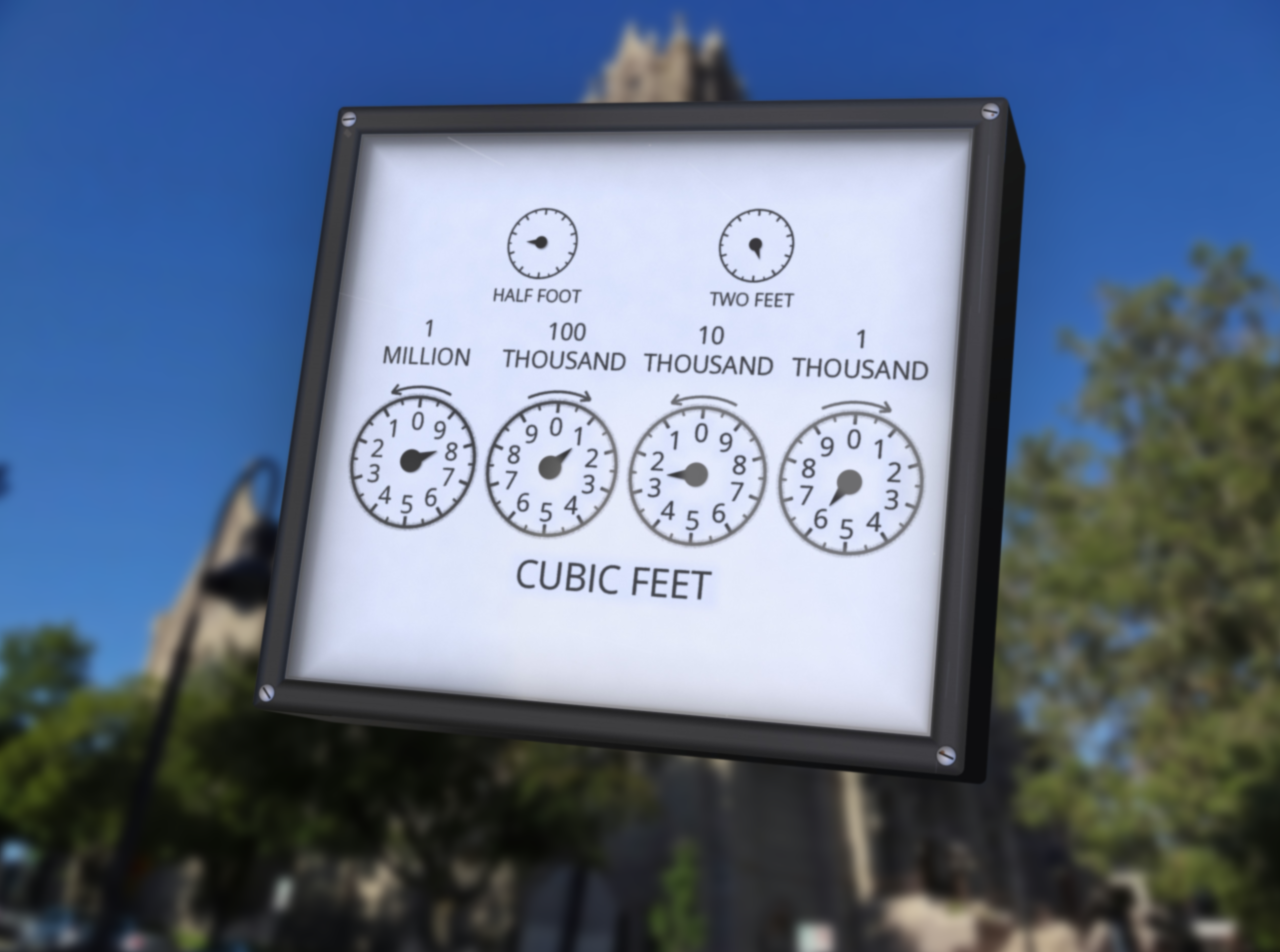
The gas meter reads 812600; ft³
